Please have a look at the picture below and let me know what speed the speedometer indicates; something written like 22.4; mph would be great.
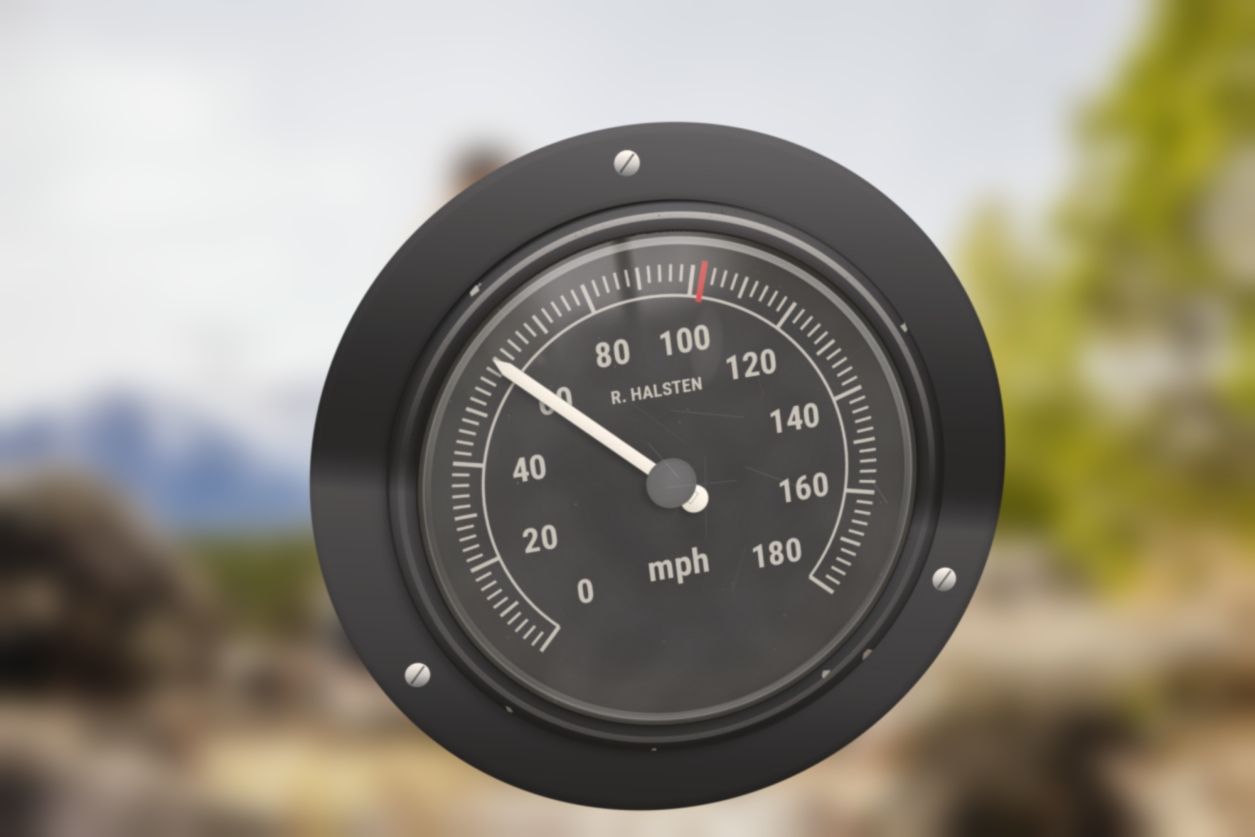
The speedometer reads 60; mph
